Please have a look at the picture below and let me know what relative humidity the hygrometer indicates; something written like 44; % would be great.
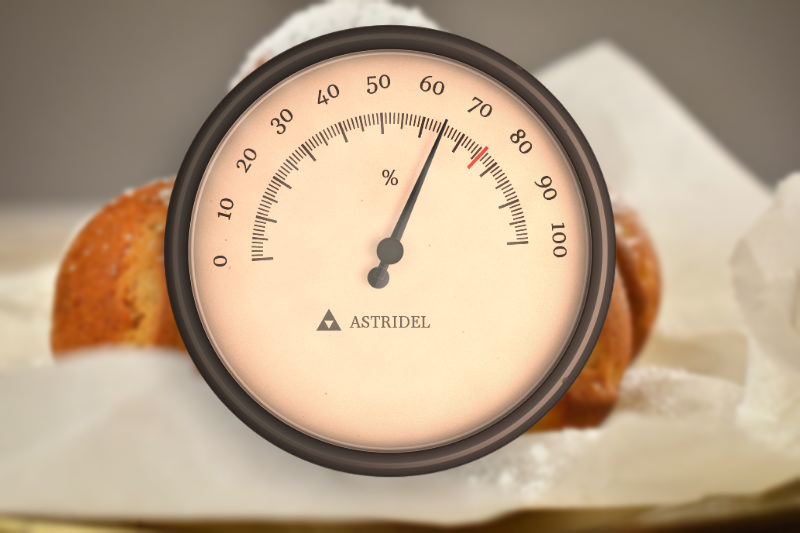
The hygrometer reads 65; %
